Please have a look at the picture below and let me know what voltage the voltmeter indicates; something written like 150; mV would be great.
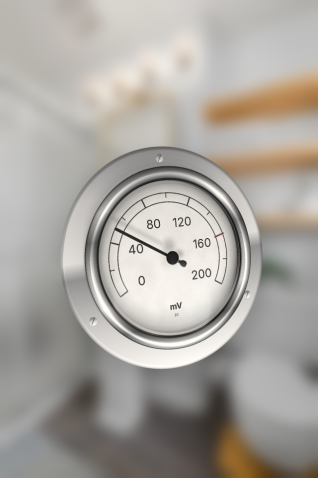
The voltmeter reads 50; mV
